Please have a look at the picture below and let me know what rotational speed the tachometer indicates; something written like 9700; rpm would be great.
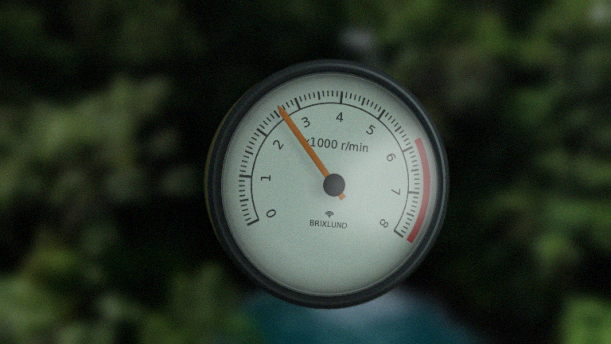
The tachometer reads 2600; rpm
